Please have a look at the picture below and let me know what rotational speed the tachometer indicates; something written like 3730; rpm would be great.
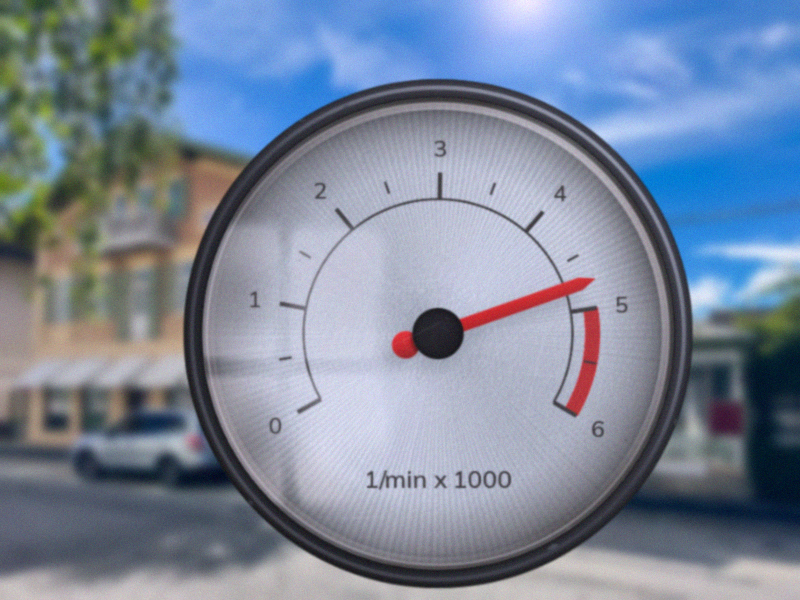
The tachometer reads 4750; rpm
